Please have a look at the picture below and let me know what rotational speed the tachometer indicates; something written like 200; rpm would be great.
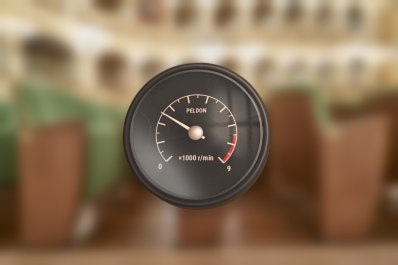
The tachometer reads 2500; rpm
